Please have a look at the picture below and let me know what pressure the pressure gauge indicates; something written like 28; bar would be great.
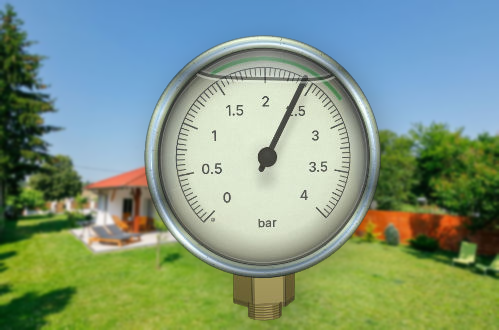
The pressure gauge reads 2.4; bar
